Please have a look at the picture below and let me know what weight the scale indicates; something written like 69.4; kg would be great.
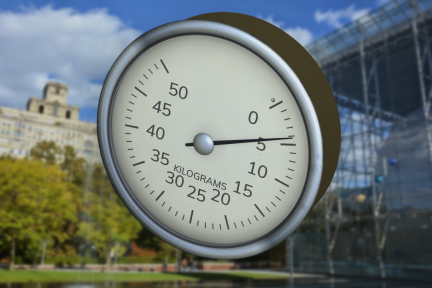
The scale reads 4; kg
